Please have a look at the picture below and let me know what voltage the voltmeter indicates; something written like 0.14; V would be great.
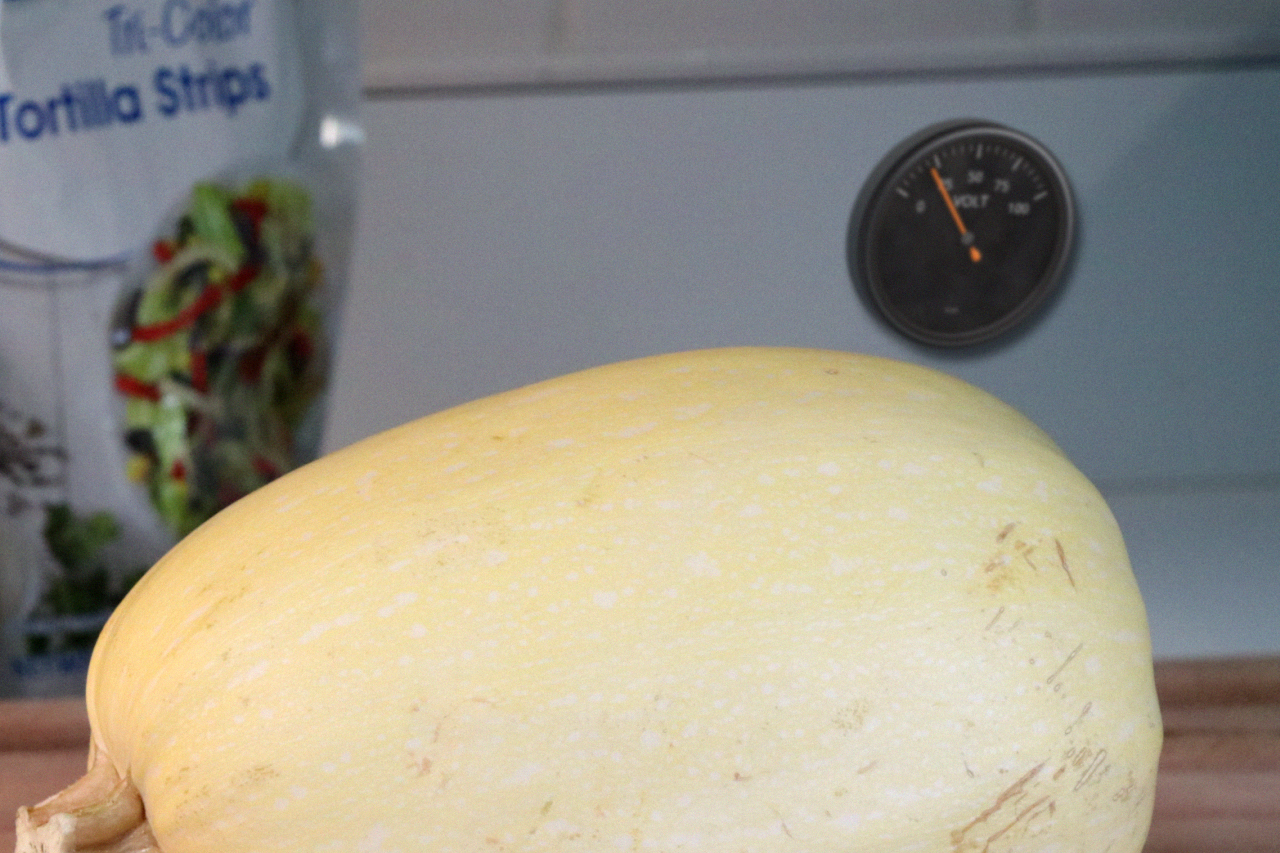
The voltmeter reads 20; V
